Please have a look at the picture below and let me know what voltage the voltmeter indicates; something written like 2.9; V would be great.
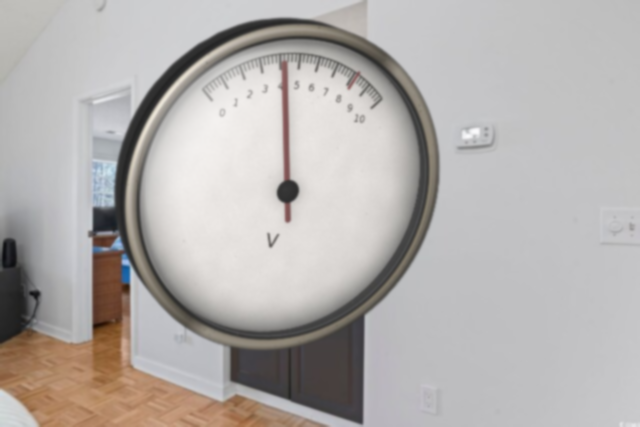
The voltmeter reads 4; V
